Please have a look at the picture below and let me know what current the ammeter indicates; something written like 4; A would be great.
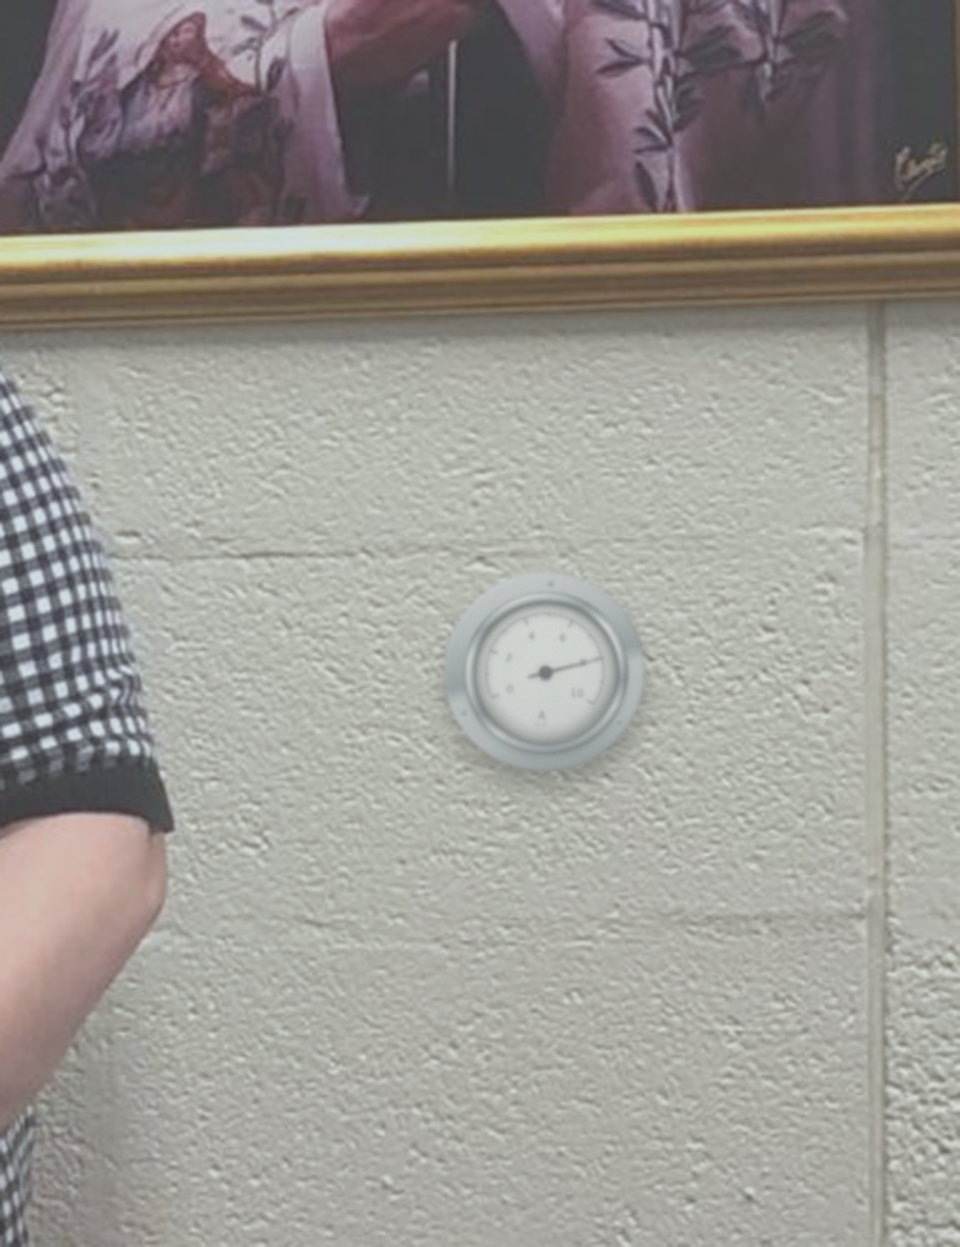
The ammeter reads 8; A
